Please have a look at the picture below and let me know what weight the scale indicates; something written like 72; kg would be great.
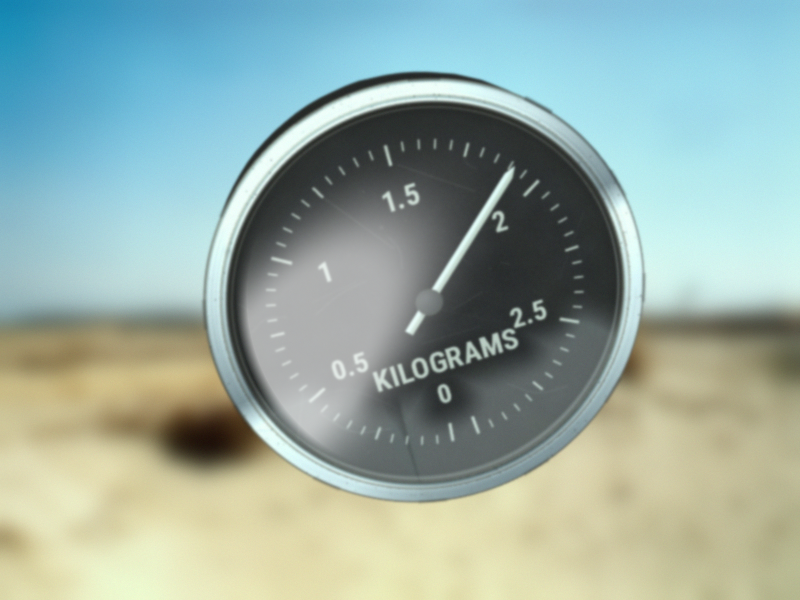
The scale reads 1.9; kg
